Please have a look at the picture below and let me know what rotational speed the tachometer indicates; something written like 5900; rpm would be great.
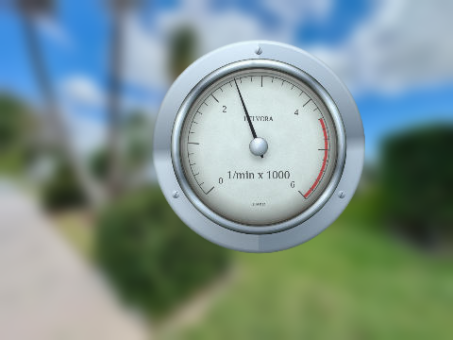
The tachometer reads 2500; rpm
